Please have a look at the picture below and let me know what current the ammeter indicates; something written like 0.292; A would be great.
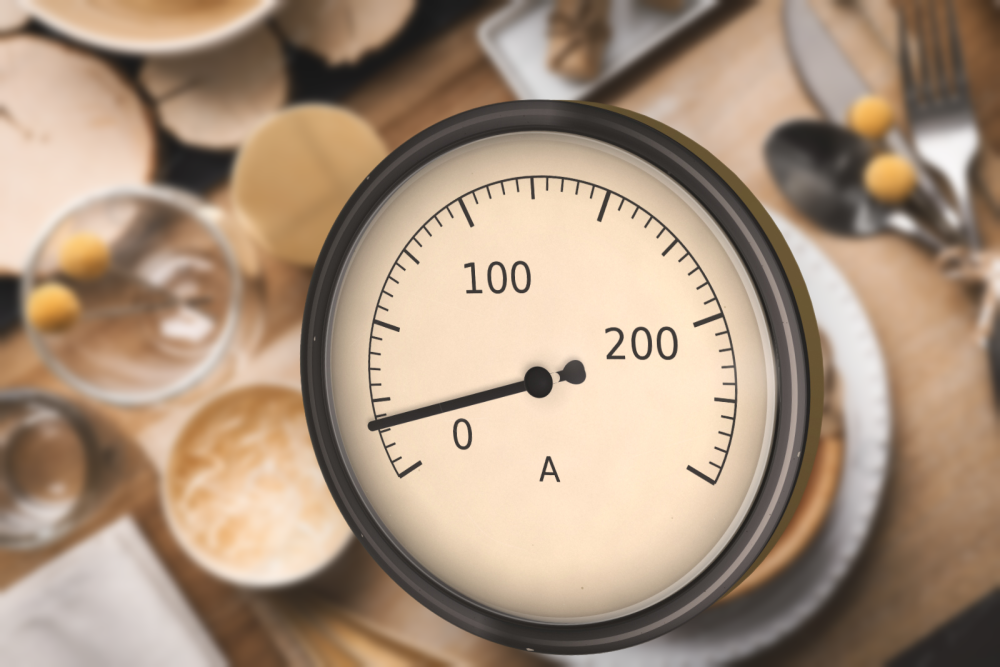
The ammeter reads 17.5; A
